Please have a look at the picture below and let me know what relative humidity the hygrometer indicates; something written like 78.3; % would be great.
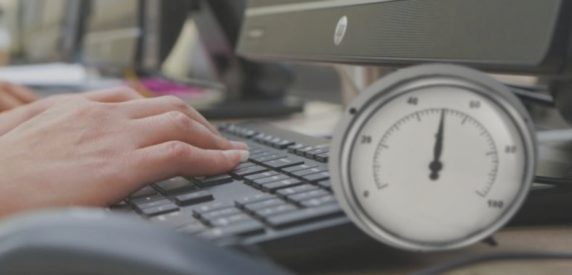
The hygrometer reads 50; %
